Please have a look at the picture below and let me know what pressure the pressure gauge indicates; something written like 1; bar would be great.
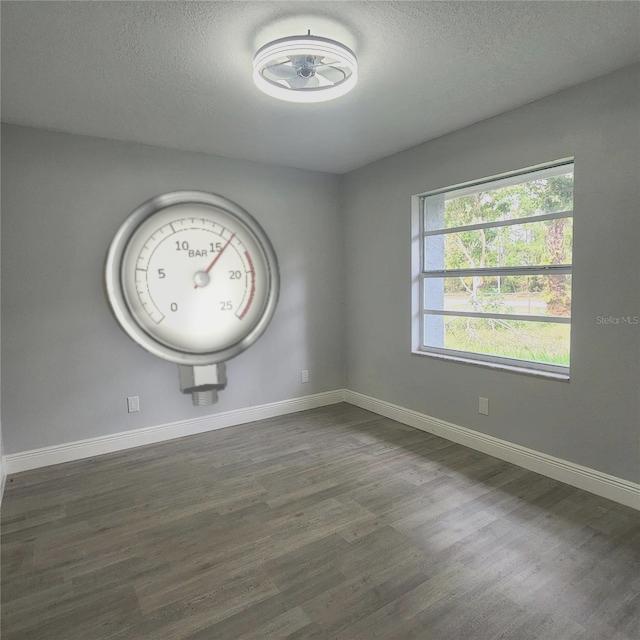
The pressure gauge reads 16; bar
